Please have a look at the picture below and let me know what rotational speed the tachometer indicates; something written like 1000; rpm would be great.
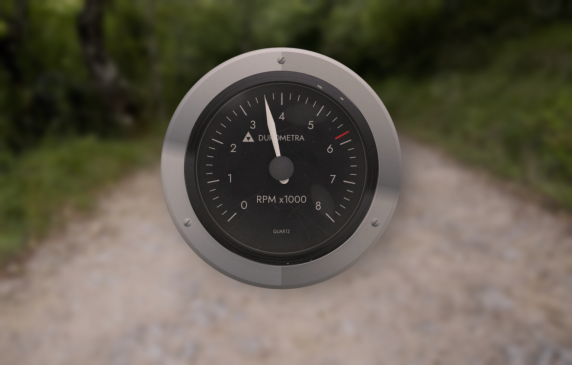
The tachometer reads 3600; rpm
